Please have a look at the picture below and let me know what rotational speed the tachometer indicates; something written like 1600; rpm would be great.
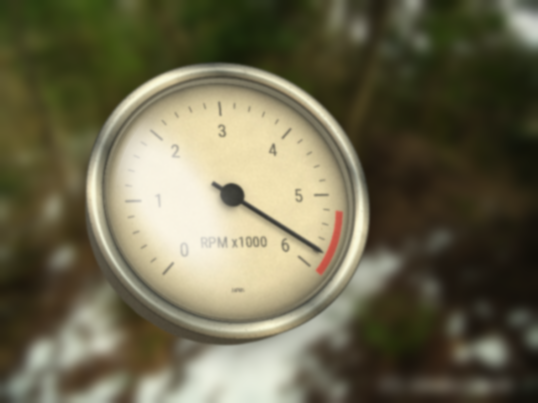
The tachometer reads 5800; rpm
